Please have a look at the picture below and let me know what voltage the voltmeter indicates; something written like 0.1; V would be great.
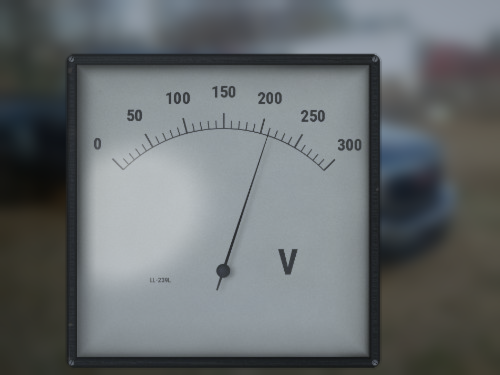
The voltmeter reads 210; V
